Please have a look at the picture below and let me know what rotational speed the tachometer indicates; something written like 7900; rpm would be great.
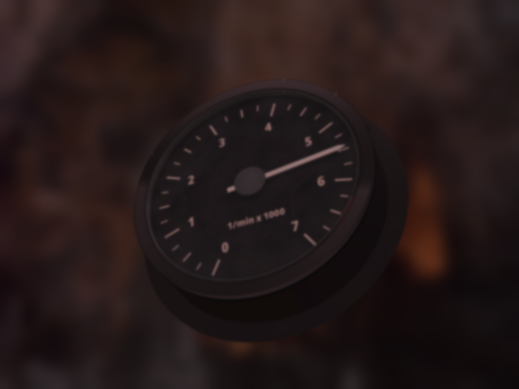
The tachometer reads 5500; rpm
